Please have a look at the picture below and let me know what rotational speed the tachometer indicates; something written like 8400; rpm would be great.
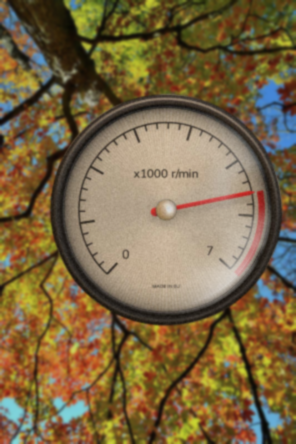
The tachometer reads 5600; rpm
